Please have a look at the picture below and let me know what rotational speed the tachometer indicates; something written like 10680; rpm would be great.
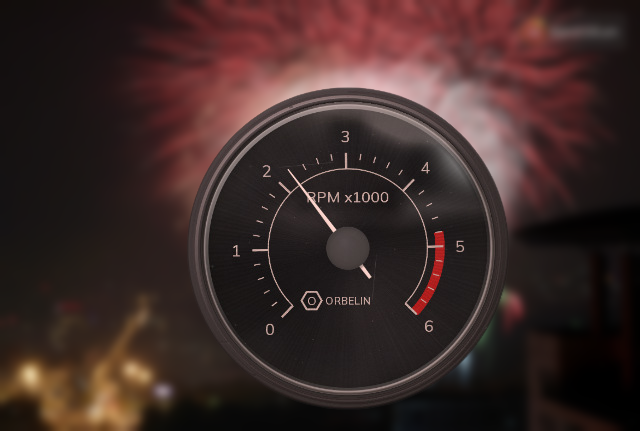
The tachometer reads 2200; rpm
